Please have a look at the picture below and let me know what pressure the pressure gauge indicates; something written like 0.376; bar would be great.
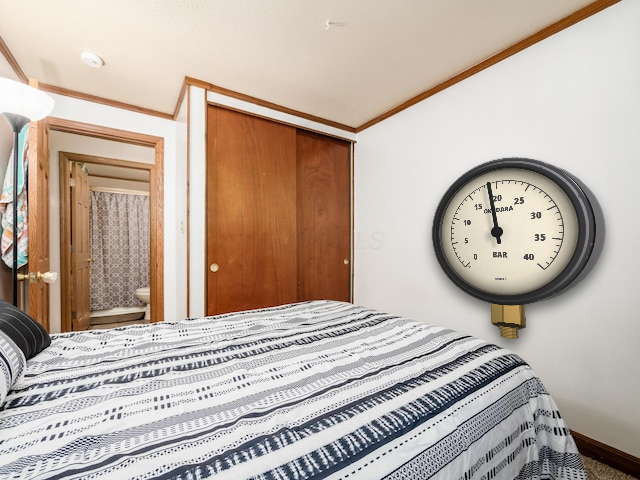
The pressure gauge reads 19; bar
